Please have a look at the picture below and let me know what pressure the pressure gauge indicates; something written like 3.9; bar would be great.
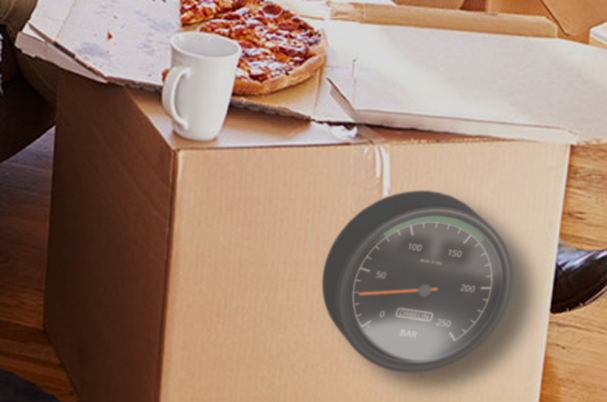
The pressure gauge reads 30; bar
